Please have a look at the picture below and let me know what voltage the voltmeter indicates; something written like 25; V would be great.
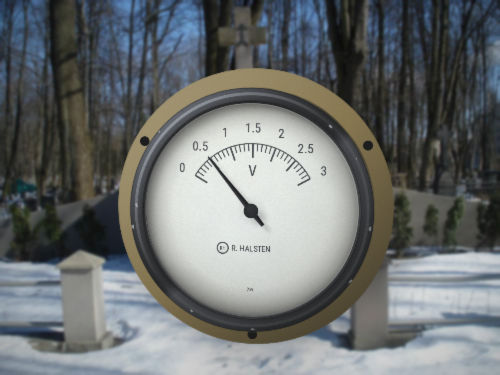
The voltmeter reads 0.5; V
